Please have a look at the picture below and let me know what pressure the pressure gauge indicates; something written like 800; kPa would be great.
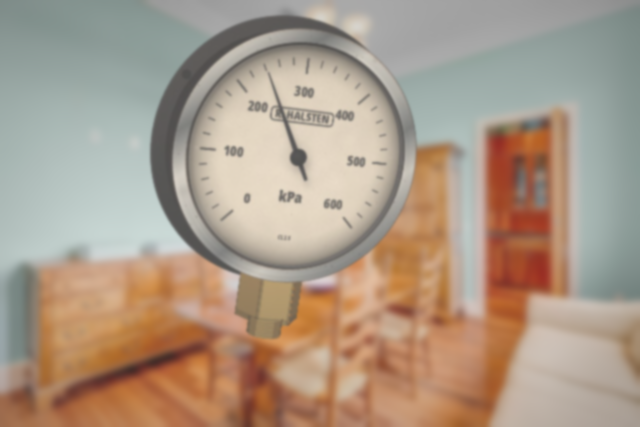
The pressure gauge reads 240; kPa
